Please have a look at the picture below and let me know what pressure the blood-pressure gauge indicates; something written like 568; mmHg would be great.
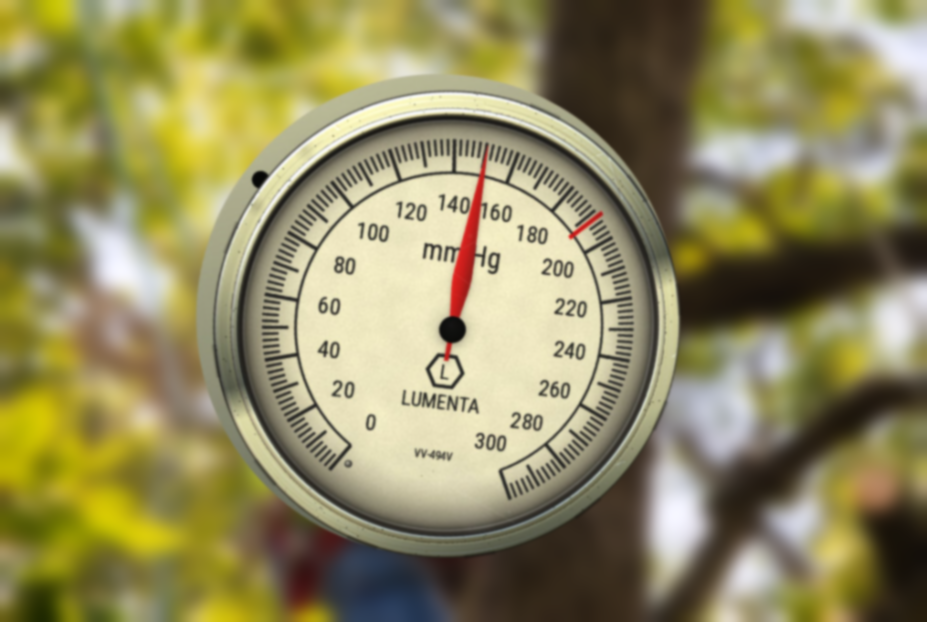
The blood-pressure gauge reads 150; mmHg
